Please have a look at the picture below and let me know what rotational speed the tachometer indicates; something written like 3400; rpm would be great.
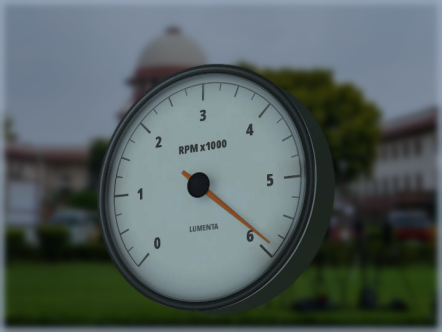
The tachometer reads 5875; rpm
